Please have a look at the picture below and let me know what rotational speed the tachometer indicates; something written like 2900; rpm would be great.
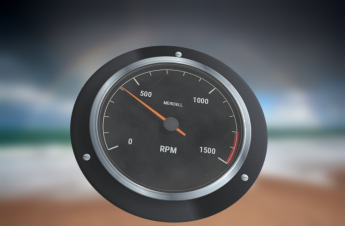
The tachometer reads 400; rpm
